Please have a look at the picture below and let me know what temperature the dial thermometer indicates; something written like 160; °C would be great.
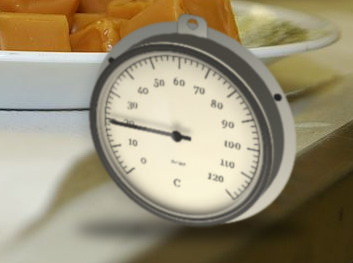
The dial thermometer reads 20; °C
